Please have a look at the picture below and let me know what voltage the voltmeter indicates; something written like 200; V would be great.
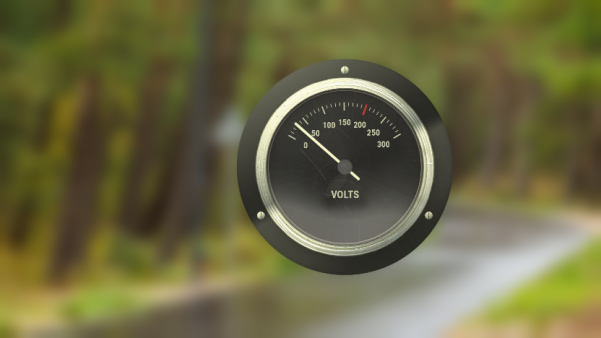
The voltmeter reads 30; V
